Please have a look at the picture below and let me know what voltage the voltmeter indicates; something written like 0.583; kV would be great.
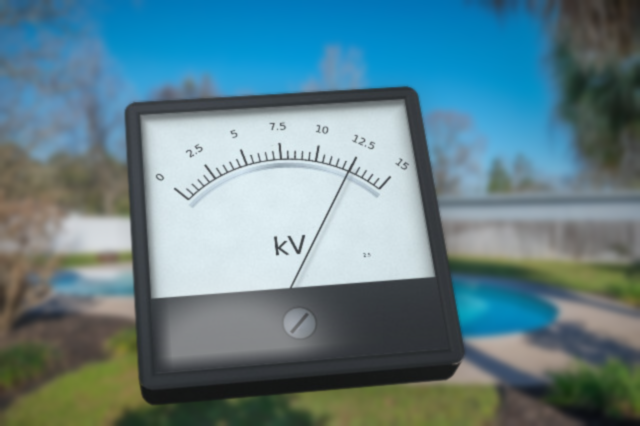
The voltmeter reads 12.5; kV
